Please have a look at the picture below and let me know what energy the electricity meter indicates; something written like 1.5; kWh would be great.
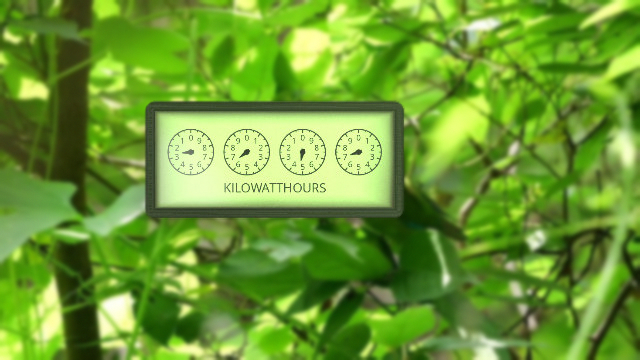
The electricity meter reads 2647; kWh
